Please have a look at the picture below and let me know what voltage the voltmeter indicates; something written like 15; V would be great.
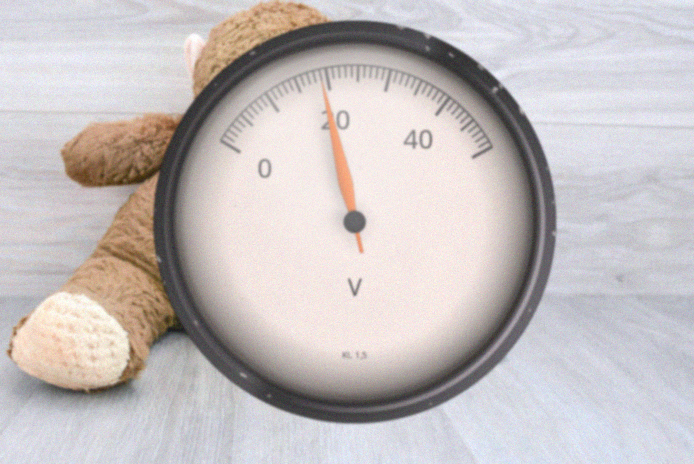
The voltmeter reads 19; V
